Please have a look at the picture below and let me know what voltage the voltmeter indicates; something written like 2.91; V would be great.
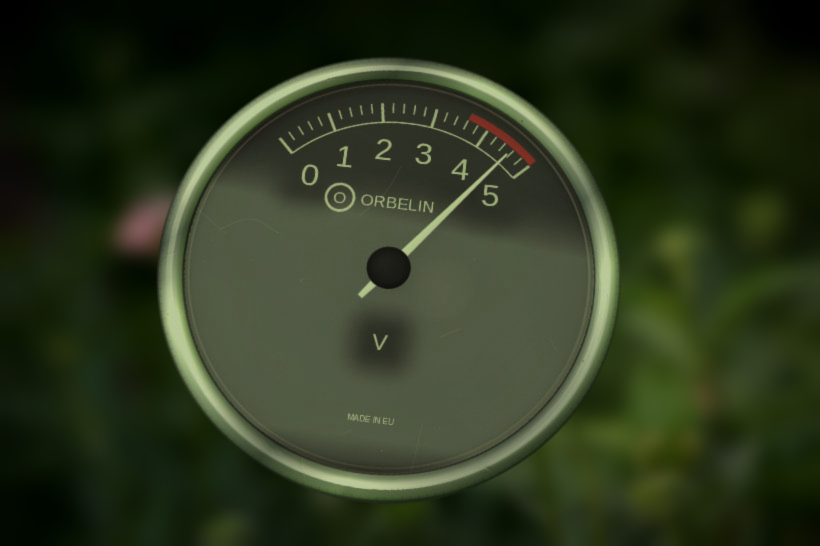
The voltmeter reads 4.6; V
